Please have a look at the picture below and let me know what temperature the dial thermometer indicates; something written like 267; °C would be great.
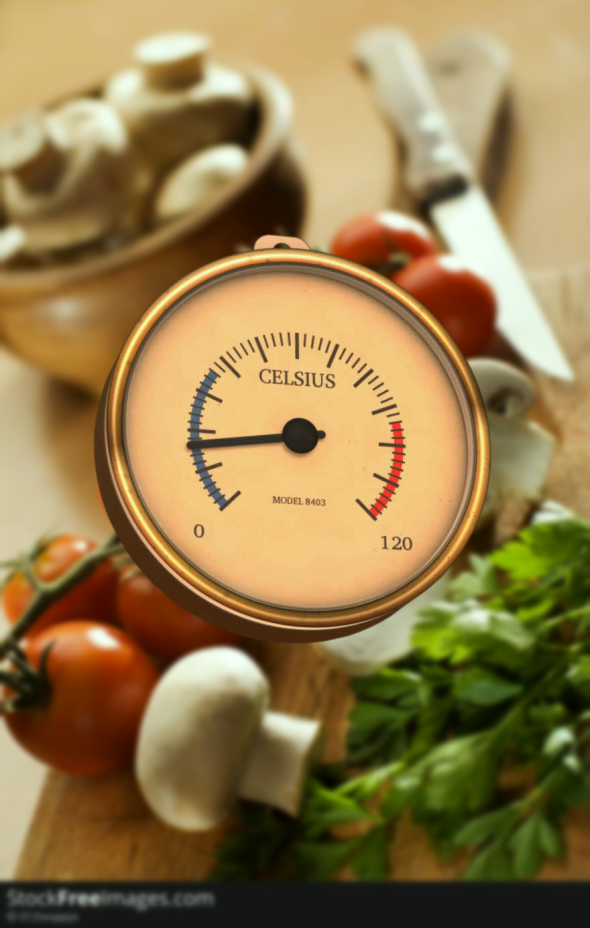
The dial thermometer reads 16; °C
